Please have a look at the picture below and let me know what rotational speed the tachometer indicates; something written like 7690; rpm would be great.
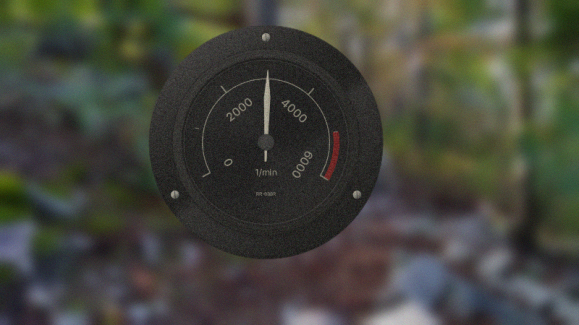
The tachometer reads 3000; rpm
